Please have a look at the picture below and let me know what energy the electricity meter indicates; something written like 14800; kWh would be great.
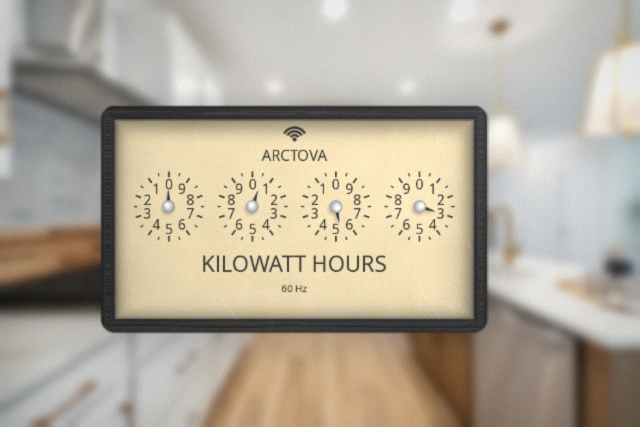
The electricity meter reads 53; kWh
